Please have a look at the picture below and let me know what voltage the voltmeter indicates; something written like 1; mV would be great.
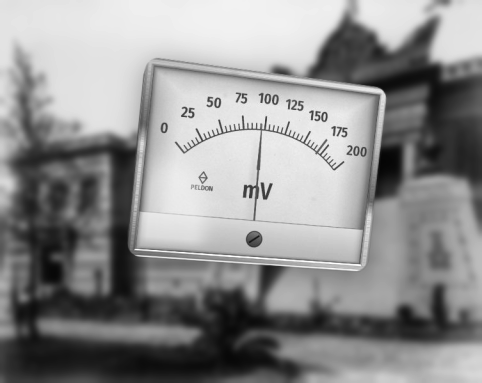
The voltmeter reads 95; mV
